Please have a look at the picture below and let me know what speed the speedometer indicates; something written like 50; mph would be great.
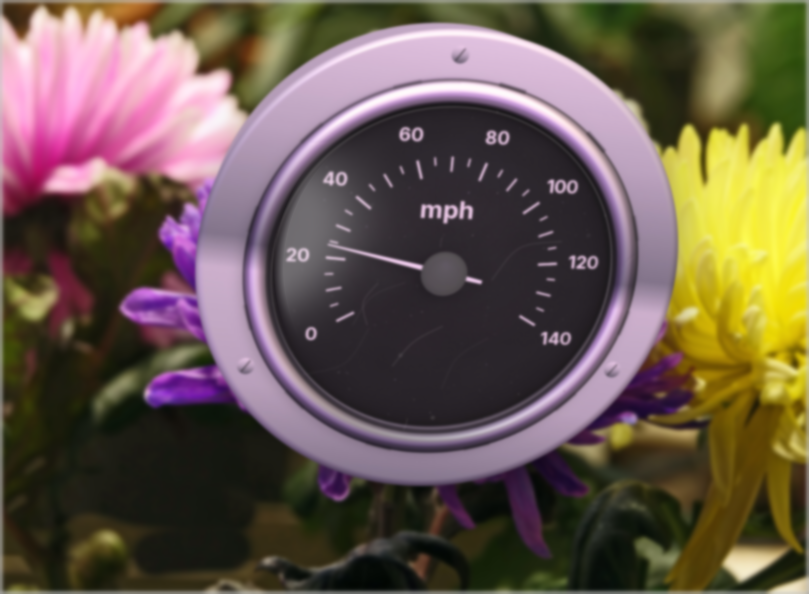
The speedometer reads 25; mph
